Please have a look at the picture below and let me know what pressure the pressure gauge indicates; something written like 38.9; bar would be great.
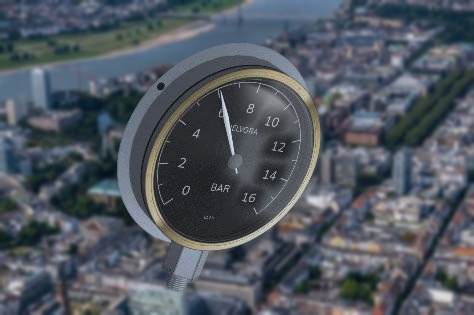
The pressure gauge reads 6; bar
